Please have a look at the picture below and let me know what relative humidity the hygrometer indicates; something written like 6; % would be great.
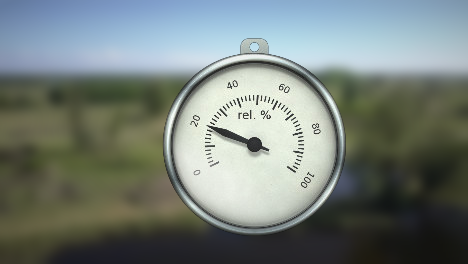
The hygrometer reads 20; %
